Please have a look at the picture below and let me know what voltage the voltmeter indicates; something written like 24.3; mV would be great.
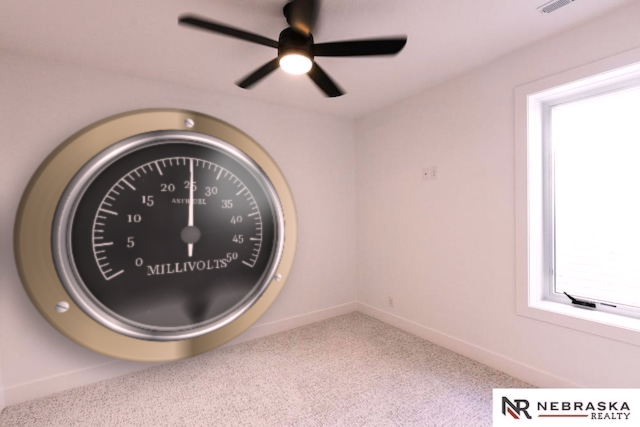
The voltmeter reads 25; mV
